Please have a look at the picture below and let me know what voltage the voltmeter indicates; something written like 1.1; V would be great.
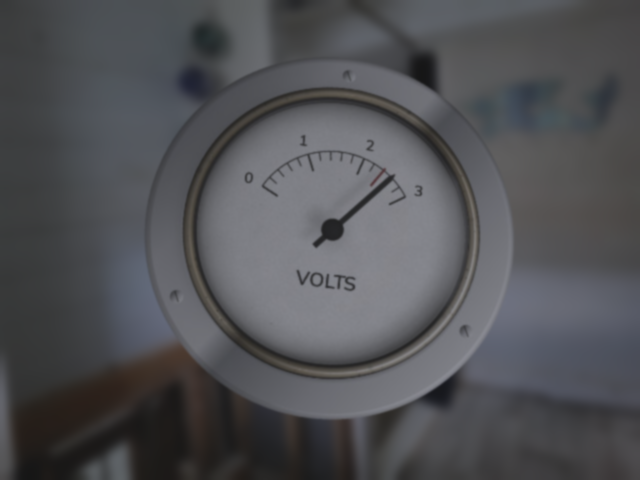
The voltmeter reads 2.6; V
